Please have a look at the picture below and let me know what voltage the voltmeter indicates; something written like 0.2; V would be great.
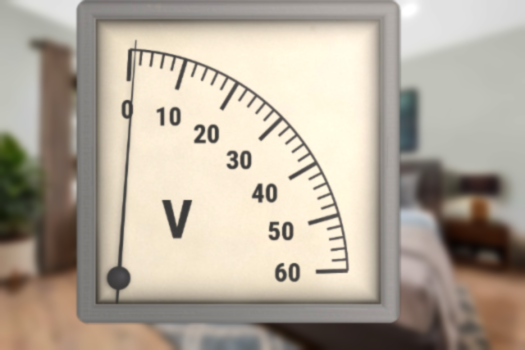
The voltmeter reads 1; V
